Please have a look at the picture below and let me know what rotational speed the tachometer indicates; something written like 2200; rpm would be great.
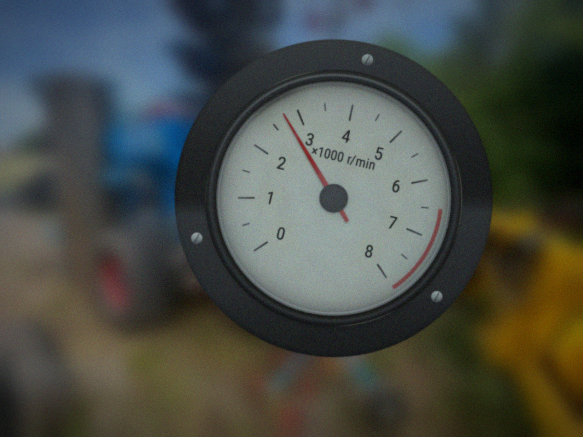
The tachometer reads 2750; rpm
